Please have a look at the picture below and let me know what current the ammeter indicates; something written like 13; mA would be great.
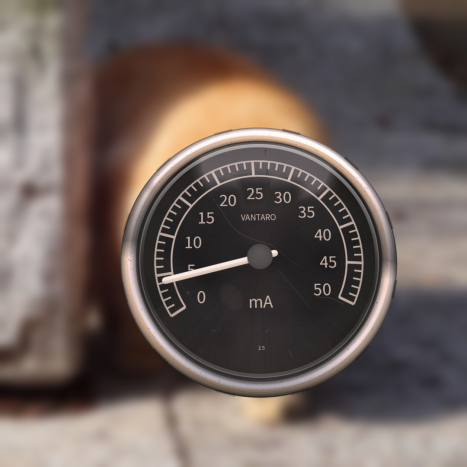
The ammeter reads 4; mA
